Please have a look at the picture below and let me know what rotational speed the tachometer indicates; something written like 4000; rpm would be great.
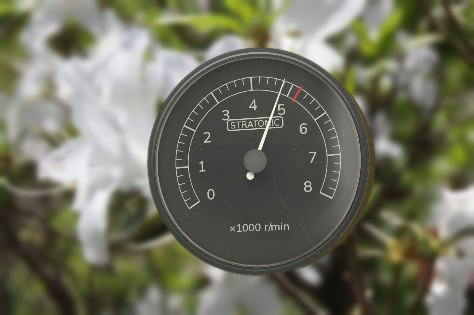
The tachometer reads 4800; rpm
